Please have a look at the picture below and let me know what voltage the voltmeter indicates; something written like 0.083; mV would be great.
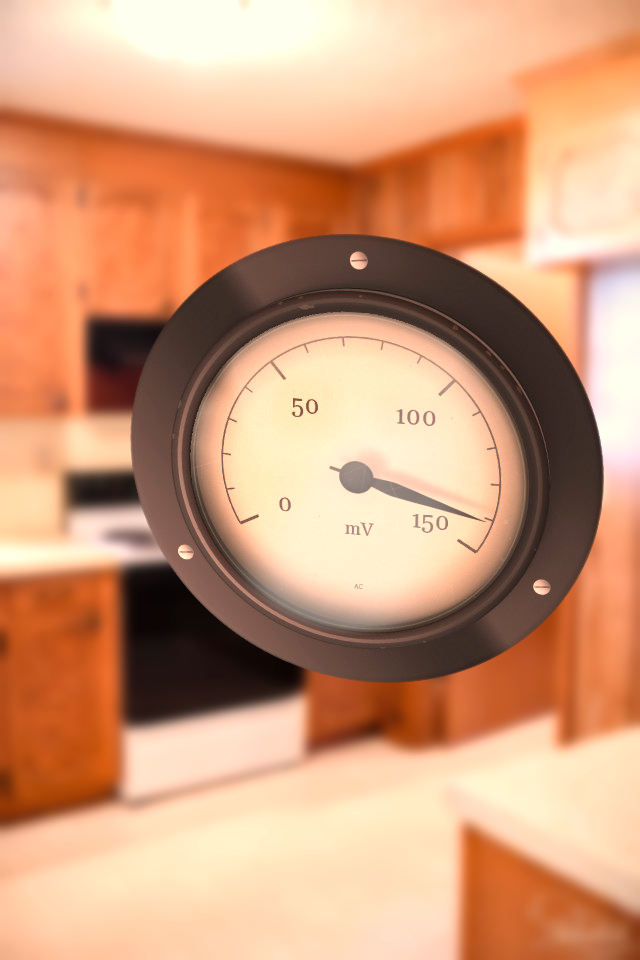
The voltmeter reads 140; mV
